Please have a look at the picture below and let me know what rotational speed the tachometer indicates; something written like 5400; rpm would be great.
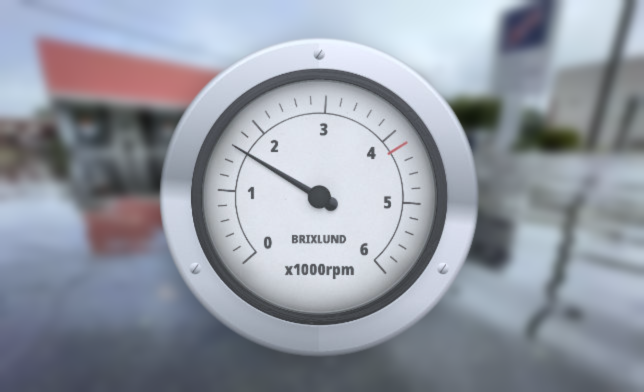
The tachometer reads 1600; rpm
